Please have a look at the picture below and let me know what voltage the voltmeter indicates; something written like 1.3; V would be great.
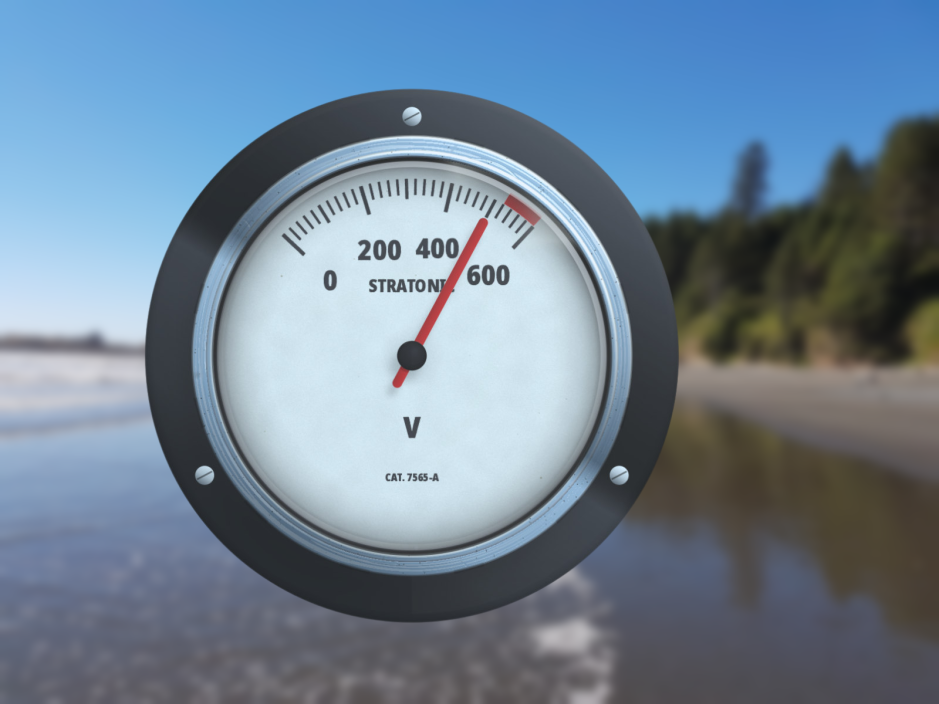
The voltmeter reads 500; V
